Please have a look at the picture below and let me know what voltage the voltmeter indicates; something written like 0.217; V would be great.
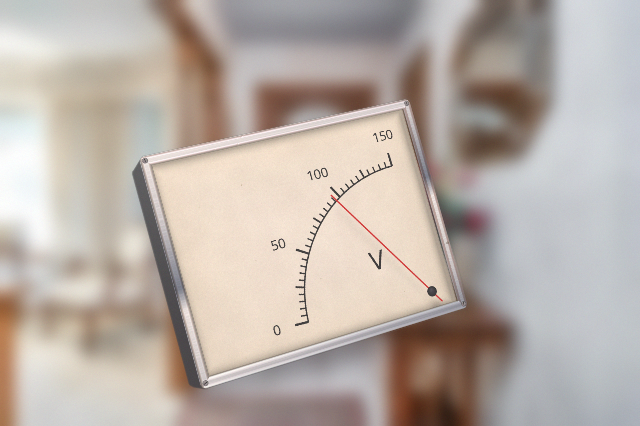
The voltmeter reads 95; V
